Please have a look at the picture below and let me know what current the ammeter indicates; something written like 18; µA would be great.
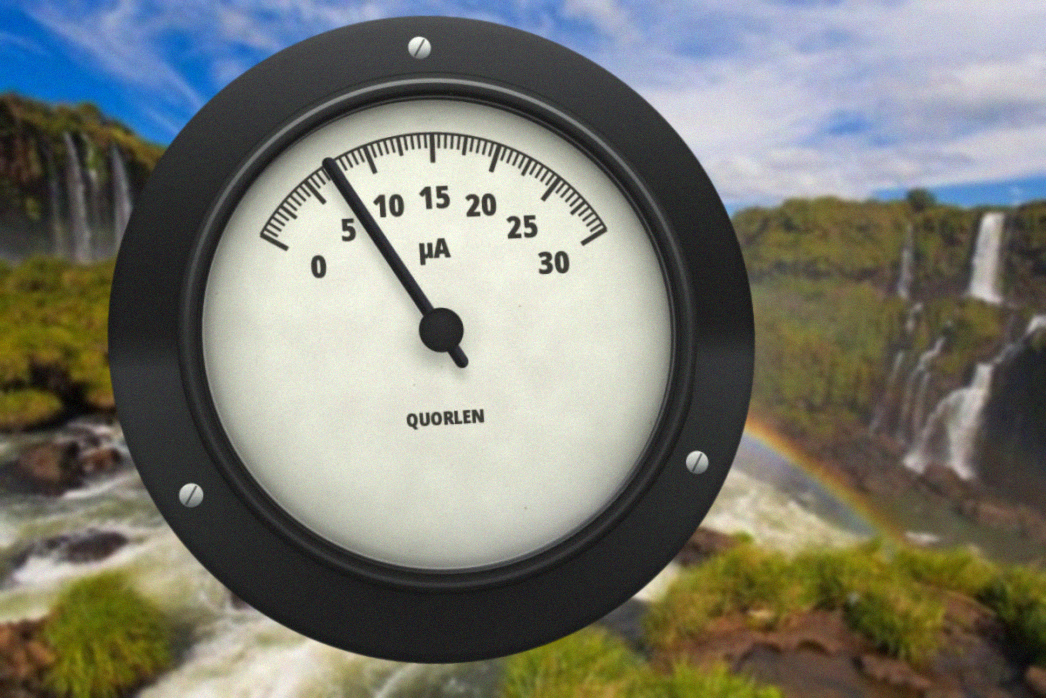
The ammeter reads 7; µA
